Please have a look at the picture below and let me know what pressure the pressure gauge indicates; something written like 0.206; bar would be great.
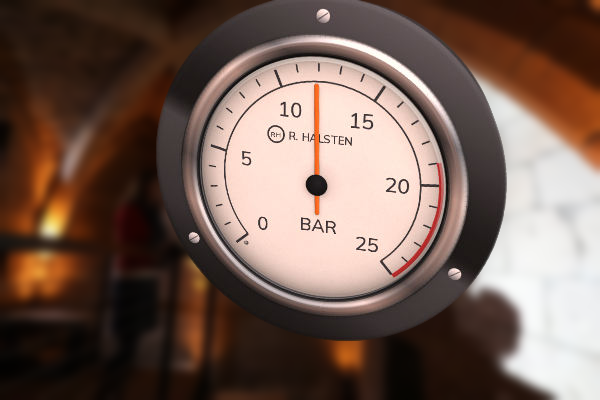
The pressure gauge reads 12; bar
